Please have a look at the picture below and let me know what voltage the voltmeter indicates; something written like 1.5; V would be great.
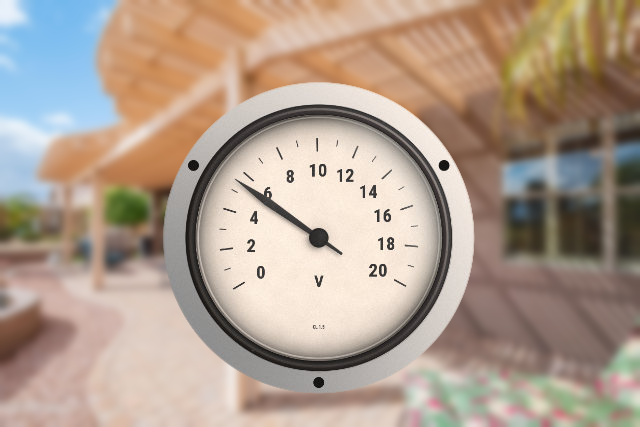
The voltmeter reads 5.5; V
